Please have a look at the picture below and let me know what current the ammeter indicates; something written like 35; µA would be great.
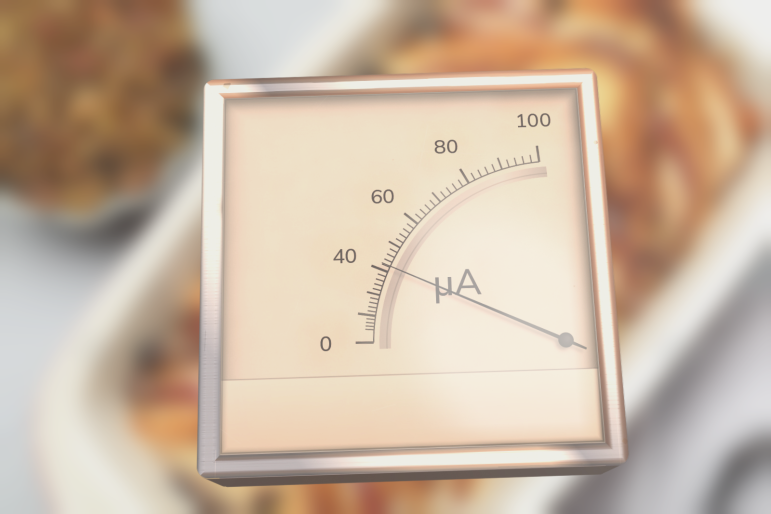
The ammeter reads 42; µA
